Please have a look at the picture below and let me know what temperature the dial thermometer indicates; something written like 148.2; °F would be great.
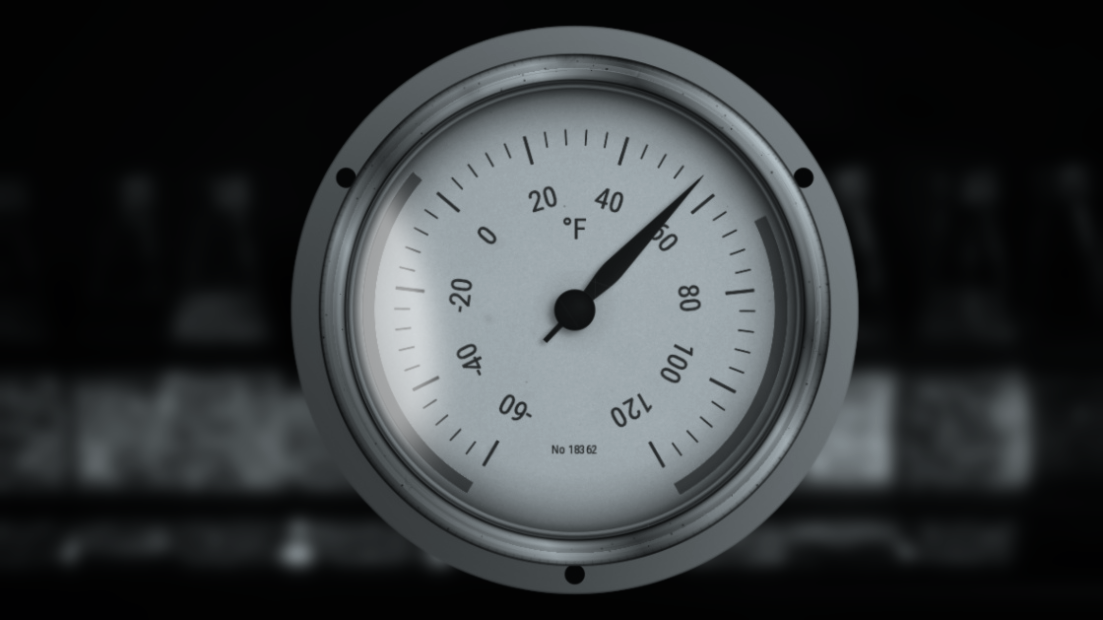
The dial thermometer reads 56; °F
